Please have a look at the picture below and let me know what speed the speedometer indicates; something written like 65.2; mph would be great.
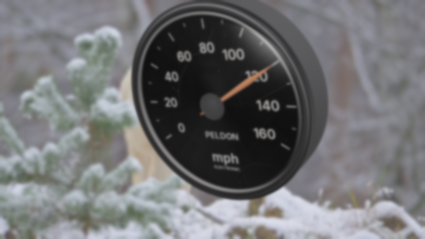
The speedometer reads 120; mph
